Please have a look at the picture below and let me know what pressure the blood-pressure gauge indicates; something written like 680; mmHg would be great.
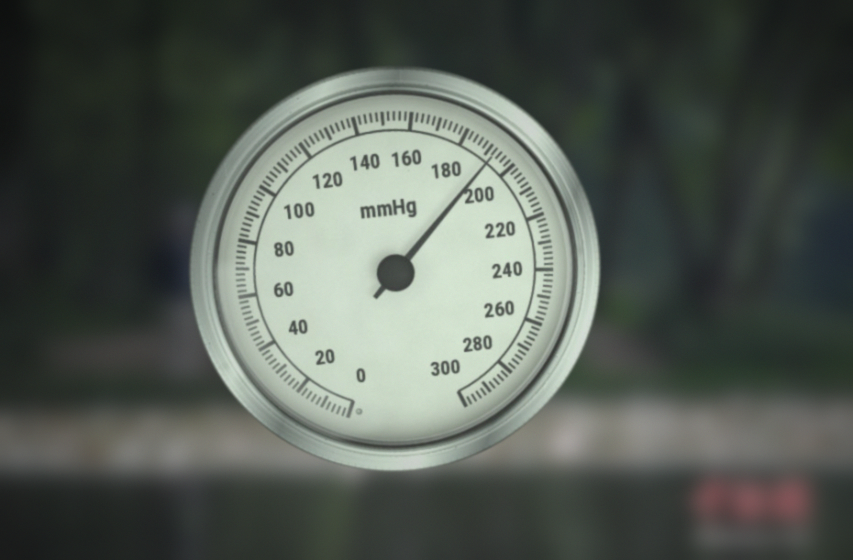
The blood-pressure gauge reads 192; mmHg
